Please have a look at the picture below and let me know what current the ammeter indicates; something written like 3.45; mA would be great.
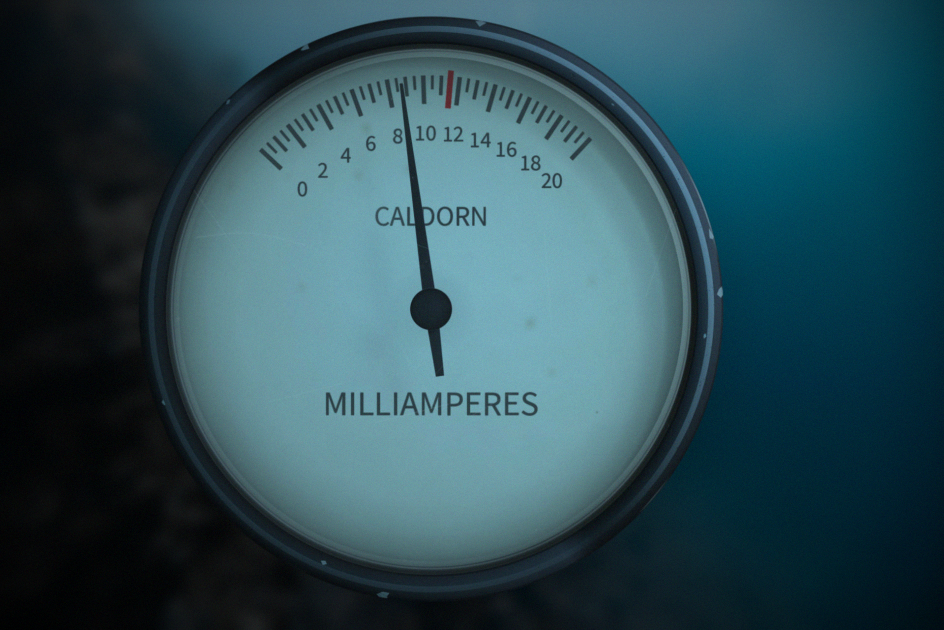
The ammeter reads 8.75; mA
